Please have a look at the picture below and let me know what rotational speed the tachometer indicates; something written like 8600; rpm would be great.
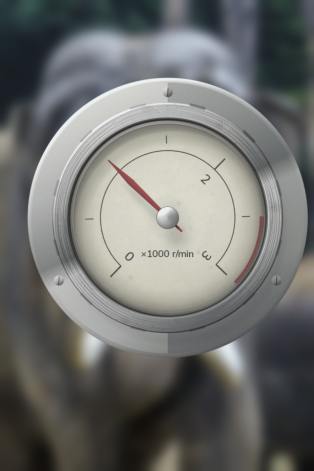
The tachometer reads 1000; rpm
